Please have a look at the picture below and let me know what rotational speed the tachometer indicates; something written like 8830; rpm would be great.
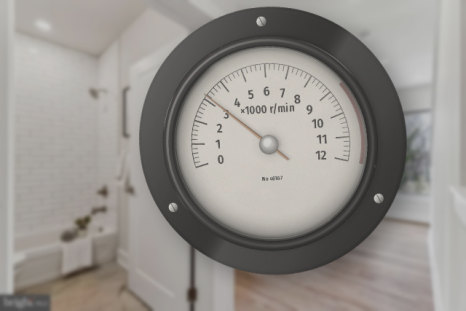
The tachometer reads 3200; rpm
